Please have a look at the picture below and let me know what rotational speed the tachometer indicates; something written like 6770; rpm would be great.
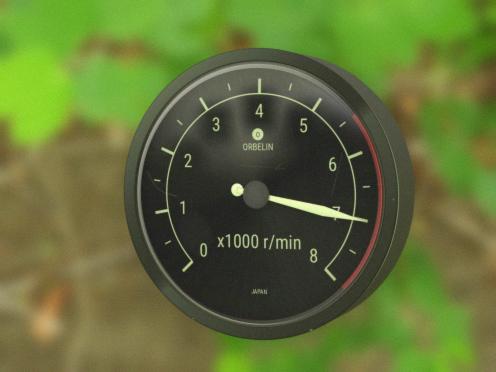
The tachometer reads 7000; rpm
